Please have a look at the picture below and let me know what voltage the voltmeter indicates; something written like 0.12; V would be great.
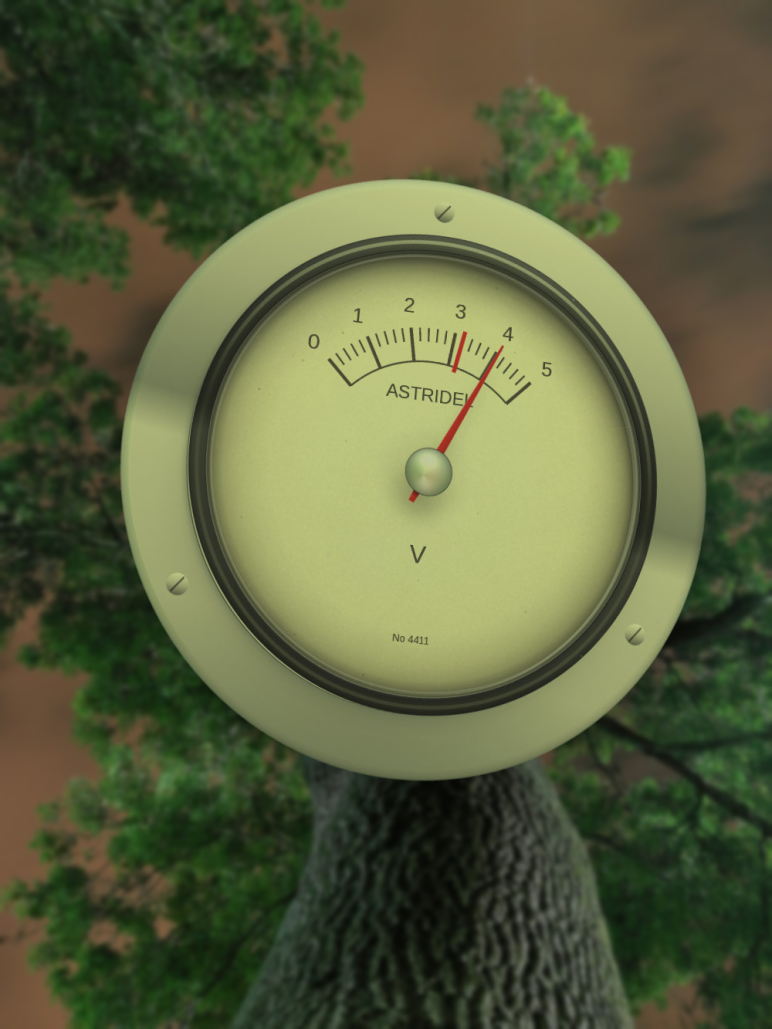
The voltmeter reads 4; V
